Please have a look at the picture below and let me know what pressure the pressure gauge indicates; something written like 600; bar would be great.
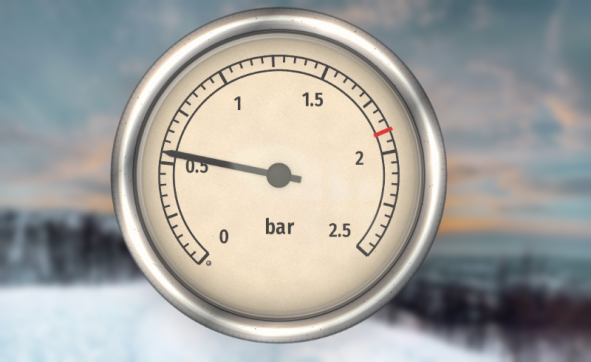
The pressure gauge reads 0.55; bar
